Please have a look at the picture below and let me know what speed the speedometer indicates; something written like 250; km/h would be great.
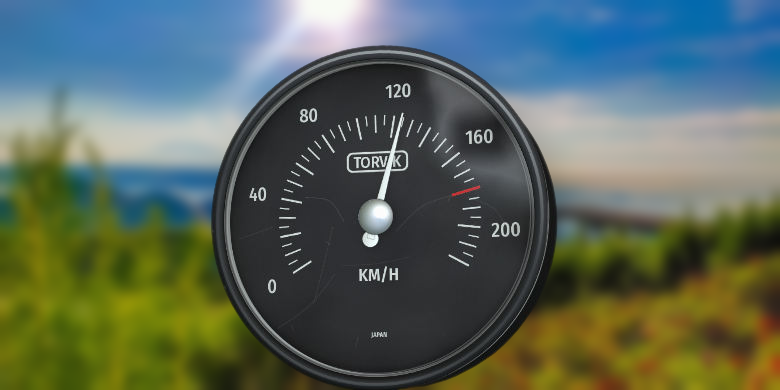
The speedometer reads 125; km/h
